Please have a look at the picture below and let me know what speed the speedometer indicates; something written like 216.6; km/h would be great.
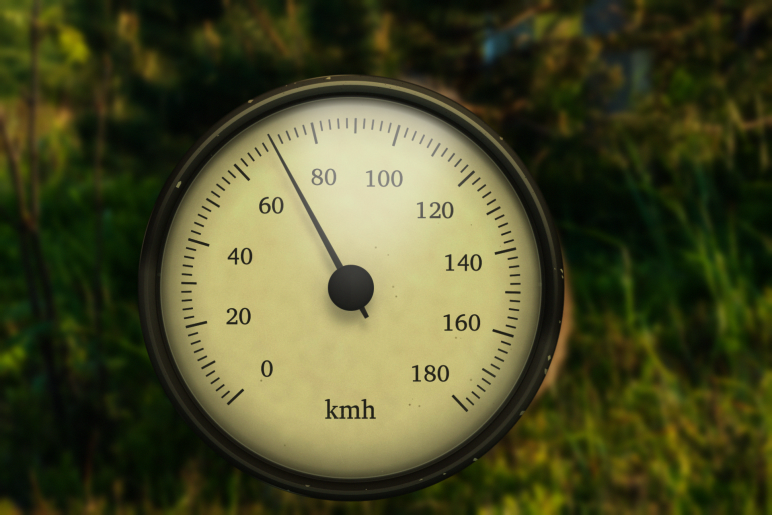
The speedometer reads 70; km/h
